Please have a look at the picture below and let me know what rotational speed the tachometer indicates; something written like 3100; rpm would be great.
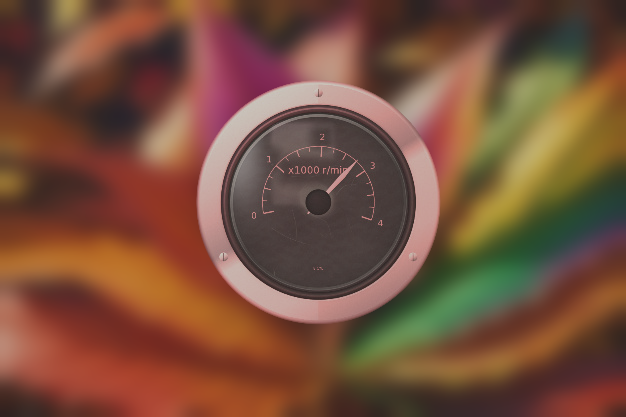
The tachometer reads 2750; rpm
